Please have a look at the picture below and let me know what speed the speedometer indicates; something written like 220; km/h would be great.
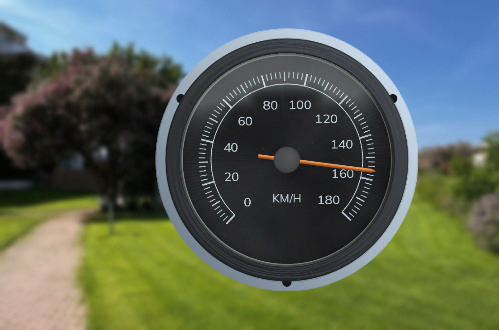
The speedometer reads 156; km/h
